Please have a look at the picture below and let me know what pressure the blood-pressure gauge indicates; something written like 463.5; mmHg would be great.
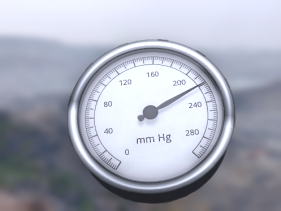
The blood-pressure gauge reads 220; mmHg
